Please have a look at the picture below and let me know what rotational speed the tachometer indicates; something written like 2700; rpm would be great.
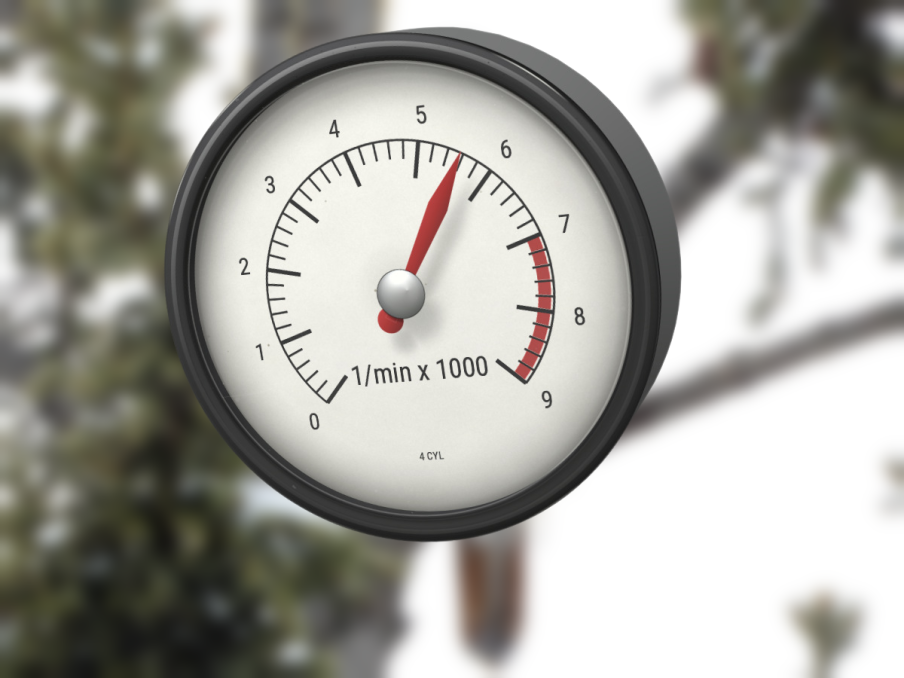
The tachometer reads 5600; rpm
